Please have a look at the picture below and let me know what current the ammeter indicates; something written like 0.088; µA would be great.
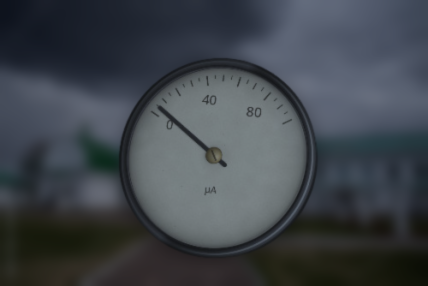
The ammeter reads 5; µA
